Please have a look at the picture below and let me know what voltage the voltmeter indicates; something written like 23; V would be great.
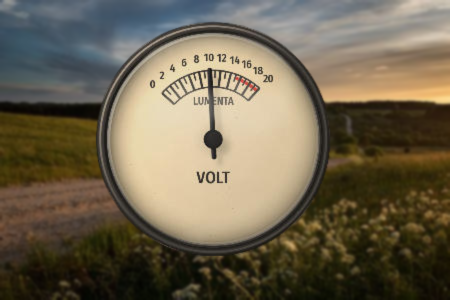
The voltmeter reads 10; V
